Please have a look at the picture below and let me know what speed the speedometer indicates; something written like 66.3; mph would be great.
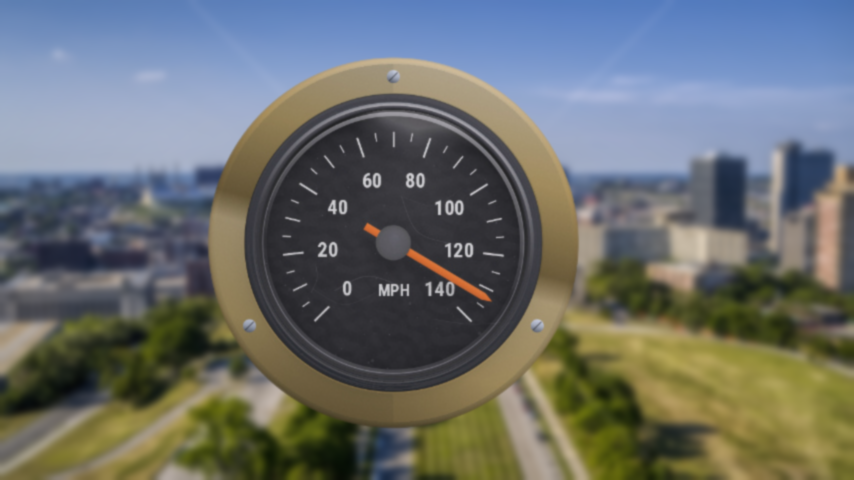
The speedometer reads 132.5; mph
